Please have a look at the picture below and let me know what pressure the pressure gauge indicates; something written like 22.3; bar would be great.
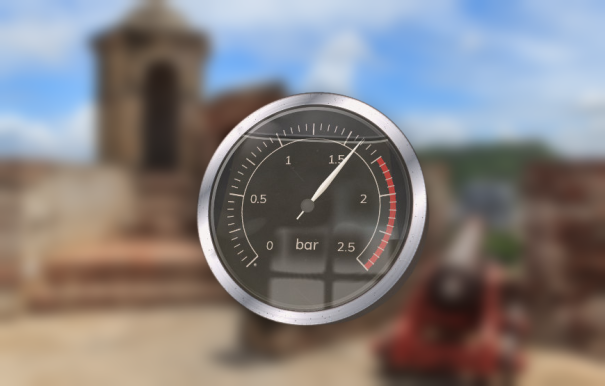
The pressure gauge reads 1.6; bar
